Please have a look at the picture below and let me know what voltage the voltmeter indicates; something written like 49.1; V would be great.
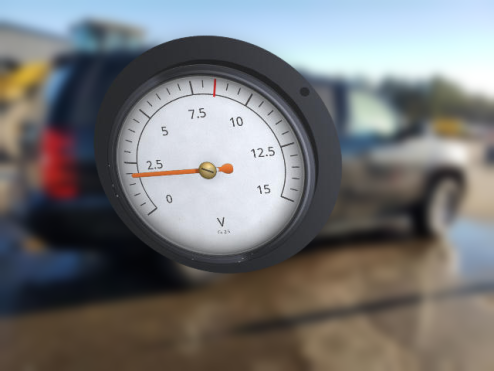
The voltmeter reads 2; V
